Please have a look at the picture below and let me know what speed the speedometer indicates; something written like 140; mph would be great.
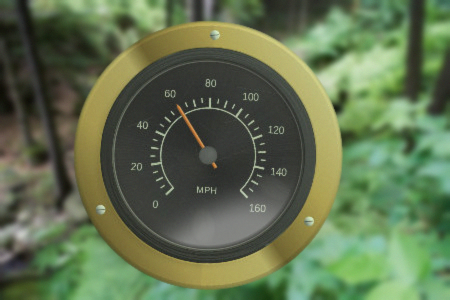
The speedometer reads 60; mph
